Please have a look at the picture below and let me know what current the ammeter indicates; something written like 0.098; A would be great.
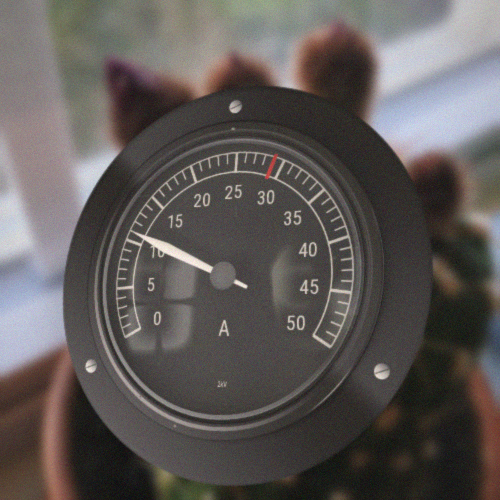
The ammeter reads 11; A
